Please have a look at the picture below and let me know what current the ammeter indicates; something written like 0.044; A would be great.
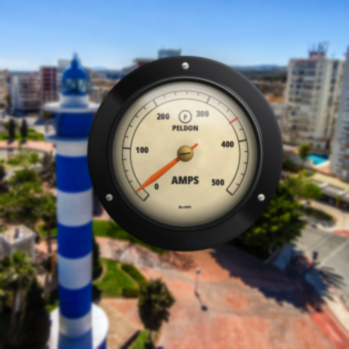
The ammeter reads 20; A
